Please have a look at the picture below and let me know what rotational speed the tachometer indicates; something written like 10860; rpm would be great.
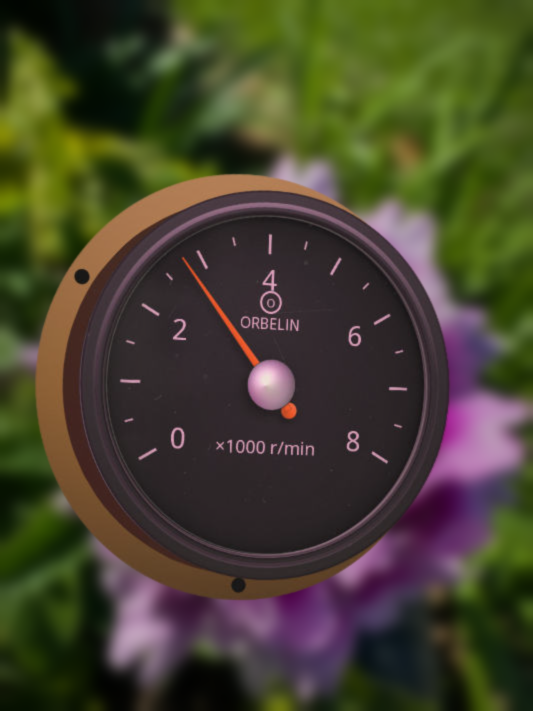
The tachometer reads 2750; rpm
